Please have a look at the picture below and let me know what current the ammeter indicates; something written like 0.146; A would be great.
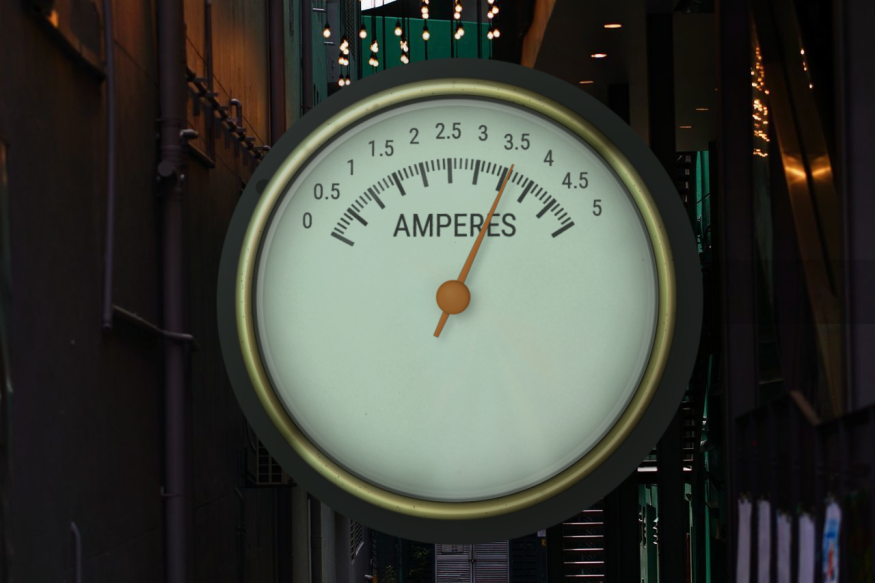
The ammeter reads 3.6; A
